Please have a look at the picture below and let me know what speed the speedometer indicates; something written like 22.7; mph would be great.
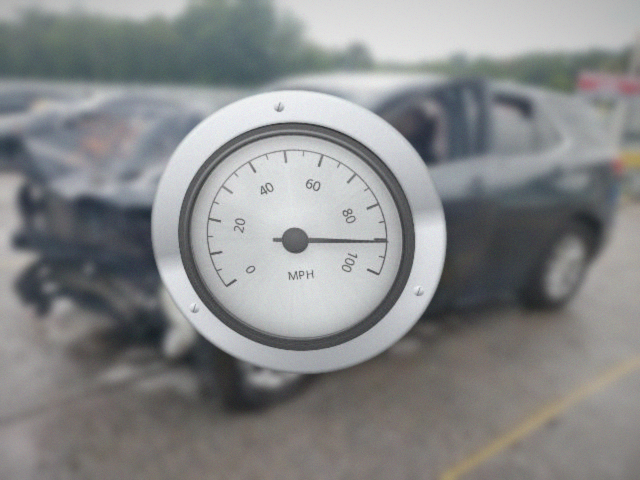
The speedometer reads 90; mph
